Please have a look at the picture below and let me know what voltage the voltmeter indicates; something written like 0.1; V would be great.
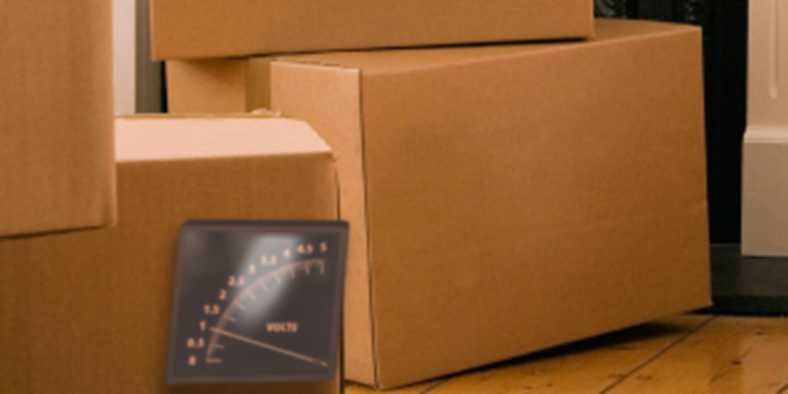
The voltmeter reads 1; V
